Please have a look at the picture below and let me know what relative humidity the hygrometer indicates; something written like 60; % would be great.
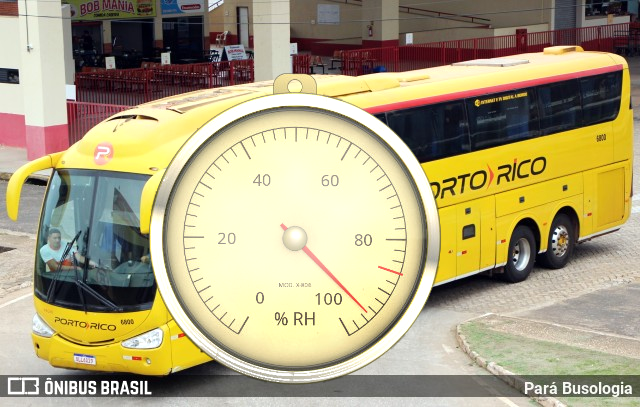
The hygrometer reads 95; %
